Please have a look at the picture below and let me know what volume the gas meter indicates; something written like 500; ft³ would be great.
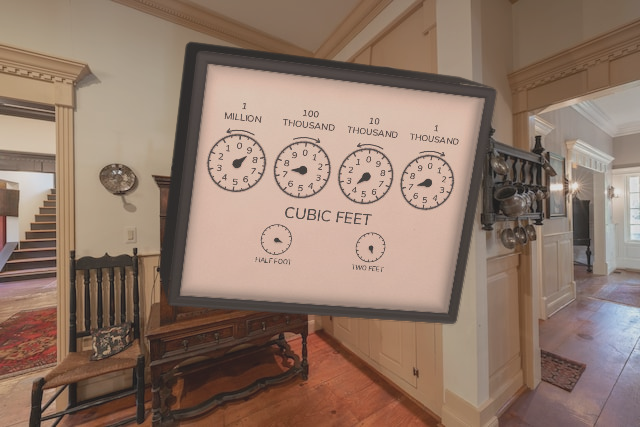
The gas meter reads 873700; ft³
